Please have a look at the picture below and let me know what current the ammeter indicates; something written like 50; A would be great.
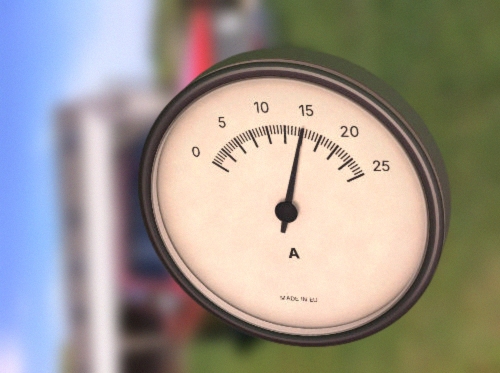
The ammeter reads 15; A
